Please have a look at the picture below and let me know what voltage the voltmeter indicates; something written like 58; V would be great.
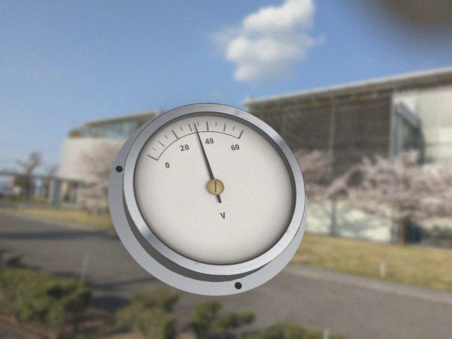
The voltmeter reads 32.5; V
